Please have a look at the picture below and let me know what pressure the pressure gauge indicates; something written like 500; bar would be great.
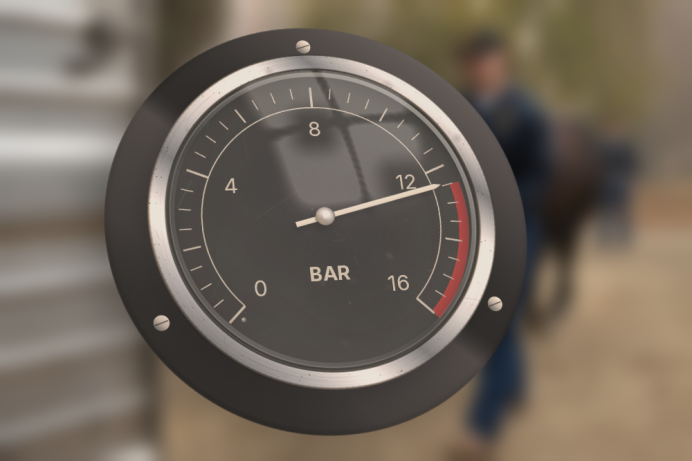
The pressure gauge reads 12.5; bar
